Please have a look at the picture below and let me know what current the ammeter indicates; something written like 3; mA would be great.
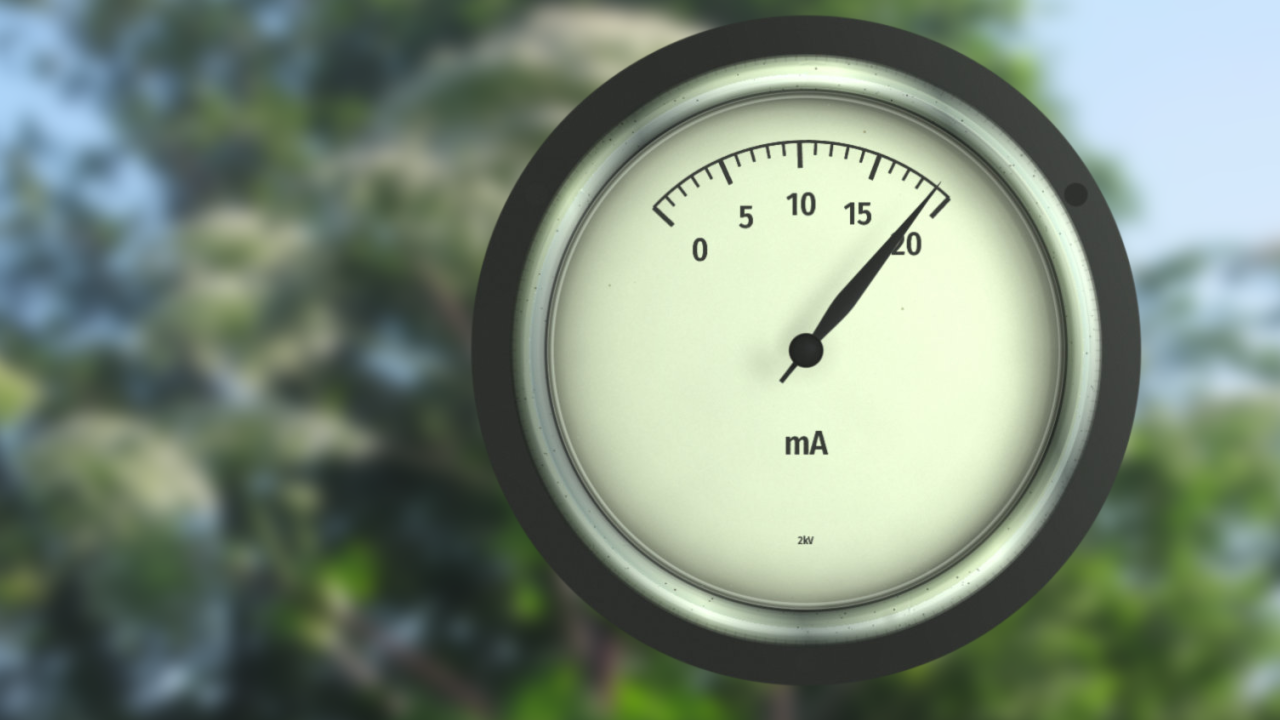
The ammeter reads 19; mA
